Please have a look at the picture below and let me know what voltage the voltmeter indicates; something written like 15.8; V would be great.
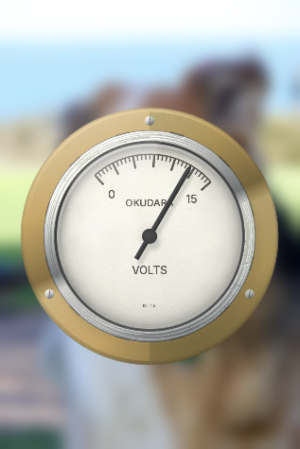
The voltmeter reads 12; V
